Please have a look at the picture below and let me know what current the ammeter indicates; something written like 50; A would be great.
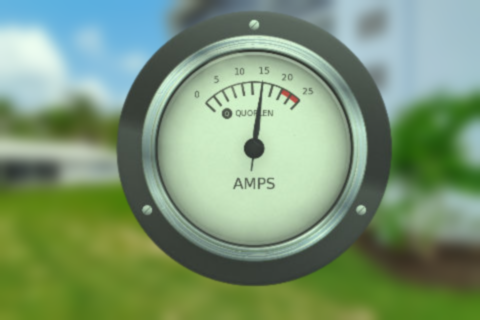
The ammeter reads 15; A
